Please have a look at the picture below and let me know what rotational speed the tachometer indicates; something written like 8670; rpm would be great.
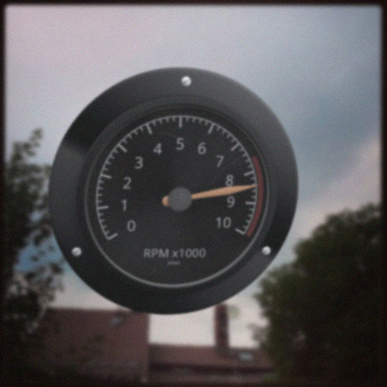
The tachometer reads 8400; rpm
